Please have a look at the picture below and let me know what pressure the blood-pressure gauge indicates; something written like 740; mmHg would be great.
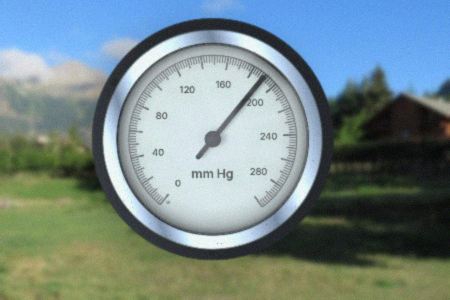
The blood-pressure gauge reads 190; mmHg
